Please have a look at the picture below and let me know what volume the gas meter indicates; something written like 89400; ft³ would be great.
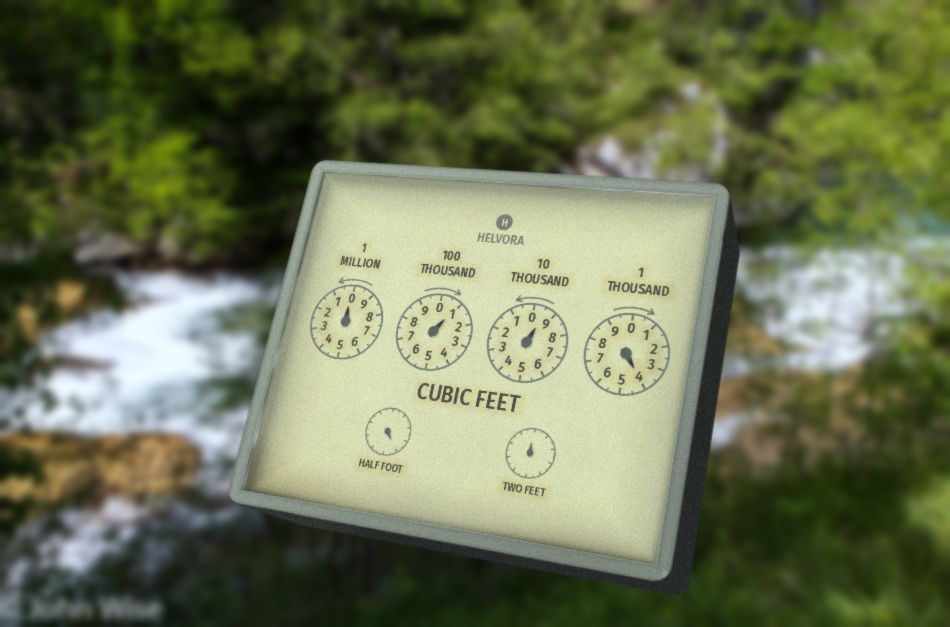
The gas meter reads 9400; ft³
